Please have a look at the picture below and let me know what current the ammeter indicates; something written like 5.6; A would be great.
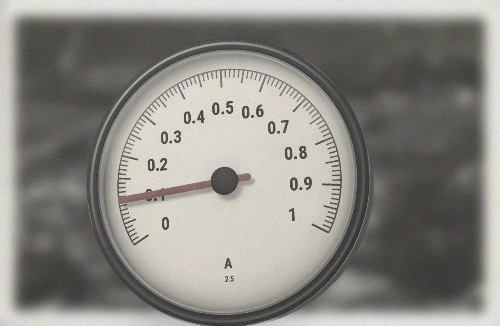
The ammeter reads 0.1; A
